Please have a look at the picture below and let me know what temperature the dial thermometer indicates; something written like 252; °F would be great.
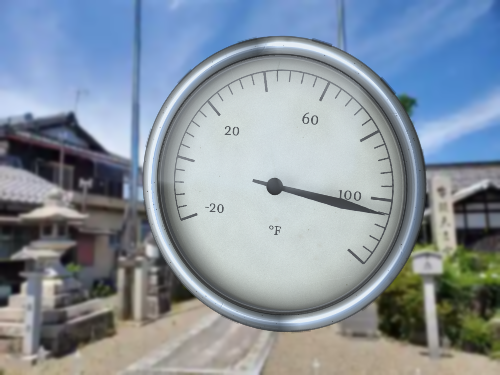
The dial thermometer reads 104; °F
